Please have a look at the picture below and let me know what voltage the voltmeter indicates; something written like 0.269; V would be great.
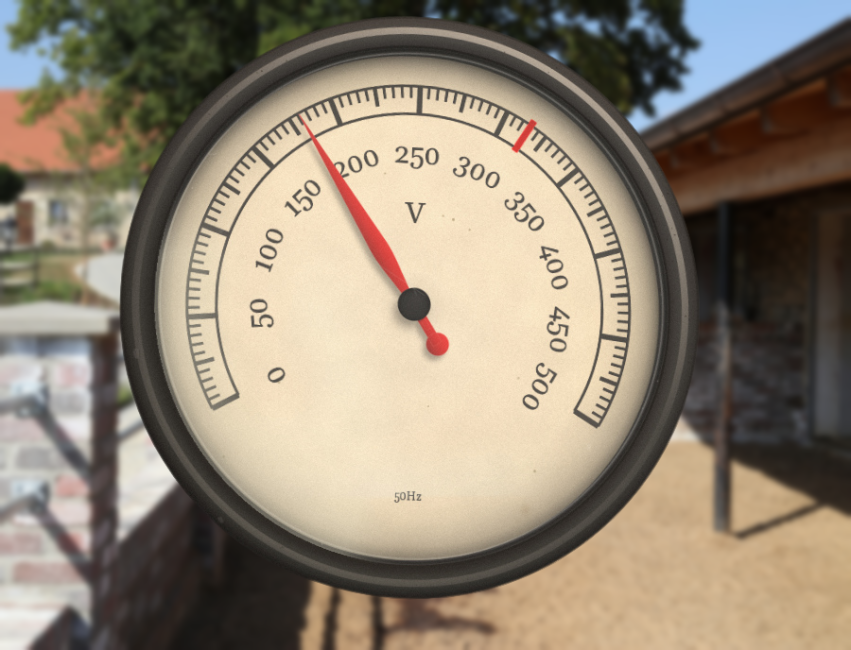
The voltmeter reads 180; V
